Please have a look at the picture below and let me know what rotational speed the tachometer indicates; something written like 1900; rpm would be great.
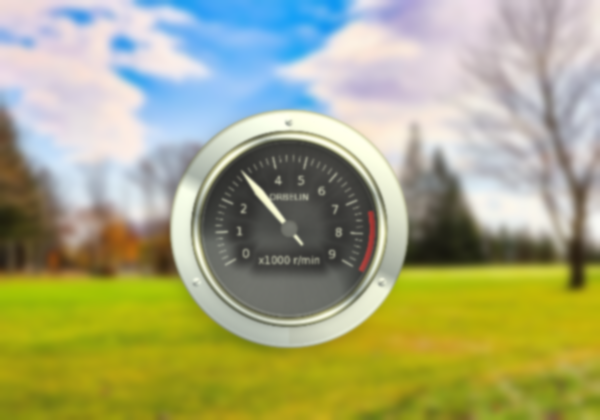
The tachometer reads 3000; rpm
